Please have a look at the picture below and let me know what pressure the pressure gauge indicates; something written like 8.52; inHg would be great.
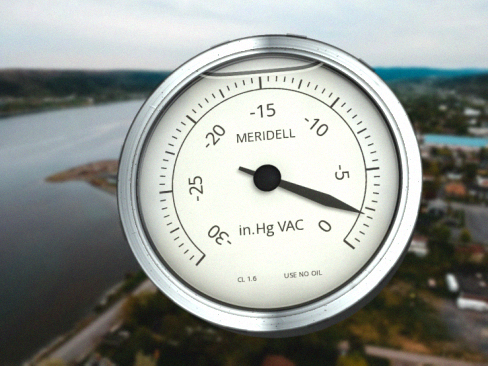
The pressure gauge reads -2; inHg
